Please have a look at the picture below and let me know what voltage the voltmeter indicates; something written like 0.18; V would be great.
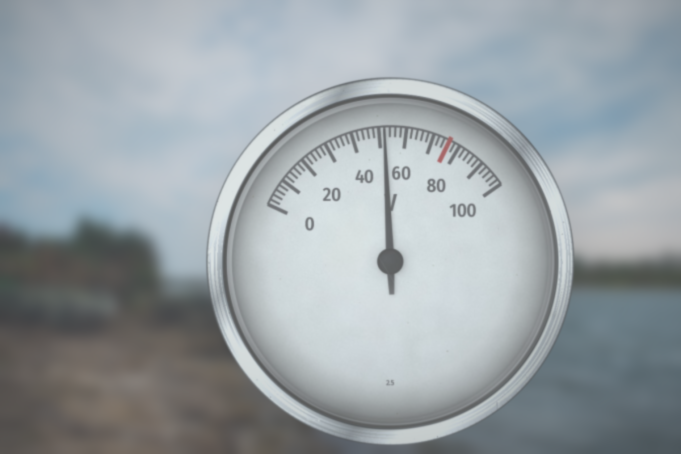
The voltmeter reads 52; V
